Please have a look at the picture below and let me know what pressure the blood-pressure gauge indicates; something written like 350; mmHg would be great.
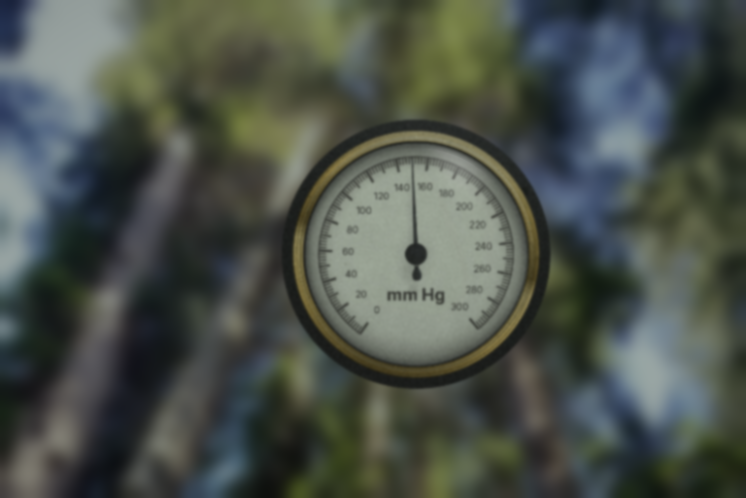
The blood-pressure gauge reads 150; mmHg
